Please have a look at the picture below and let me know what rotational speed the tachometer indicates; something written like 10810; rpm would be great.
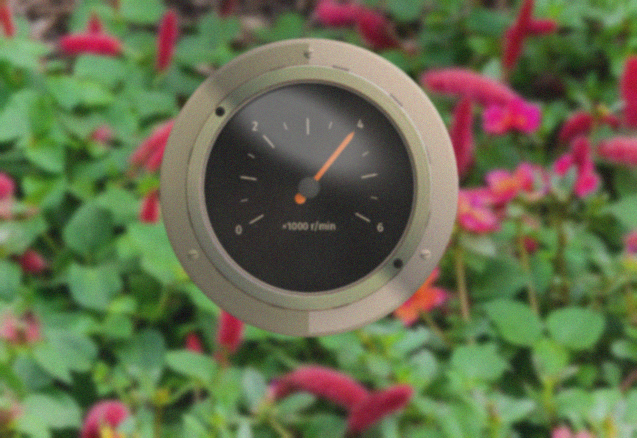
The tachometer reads 4000; rpm
